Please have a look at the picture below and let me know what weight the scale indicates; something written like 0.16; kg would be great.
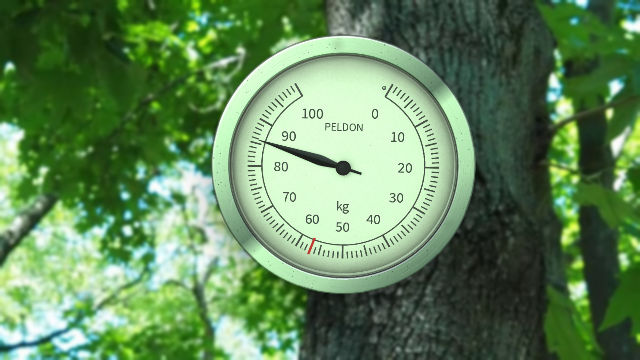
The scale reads 86; kg
